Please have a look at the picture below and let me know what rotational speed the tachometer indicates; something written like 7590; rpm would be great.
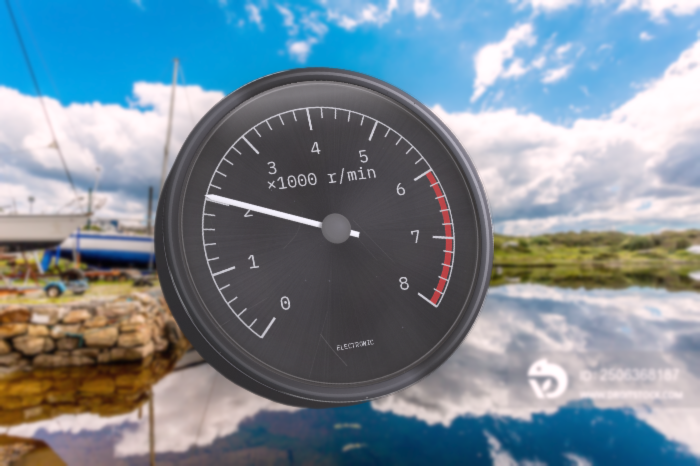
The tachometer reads 2000; rpm
